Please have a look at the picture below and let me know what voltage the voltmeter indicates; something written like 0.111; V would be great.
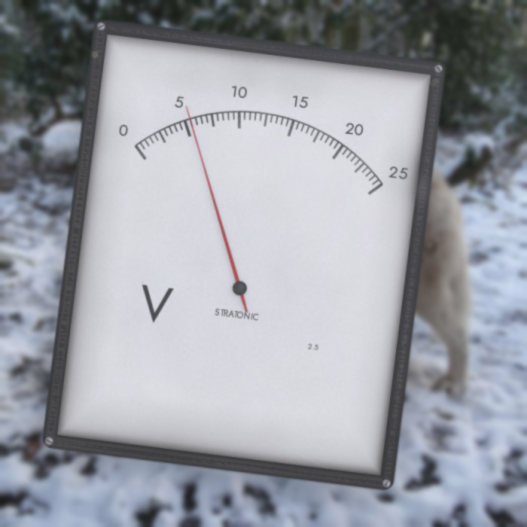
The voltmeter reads 5.5; V
